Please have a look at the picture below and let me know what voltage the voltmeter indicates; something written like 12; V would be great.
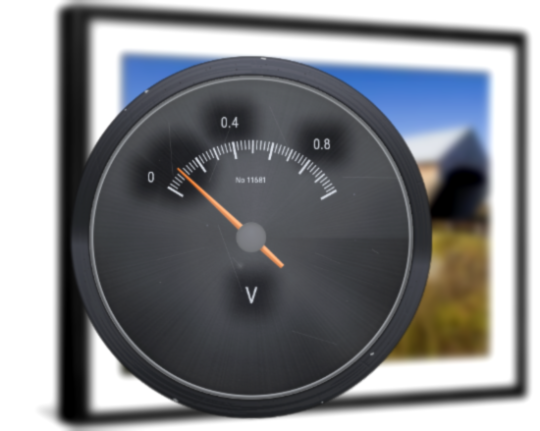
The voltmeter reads 0.1; V
